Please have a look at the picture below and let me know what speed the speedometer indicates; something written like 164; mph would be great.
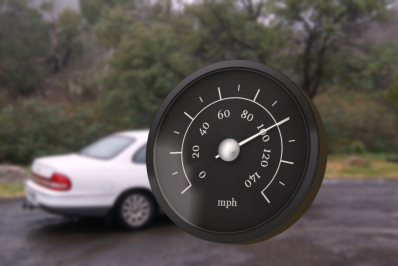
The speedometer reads 100; mph
